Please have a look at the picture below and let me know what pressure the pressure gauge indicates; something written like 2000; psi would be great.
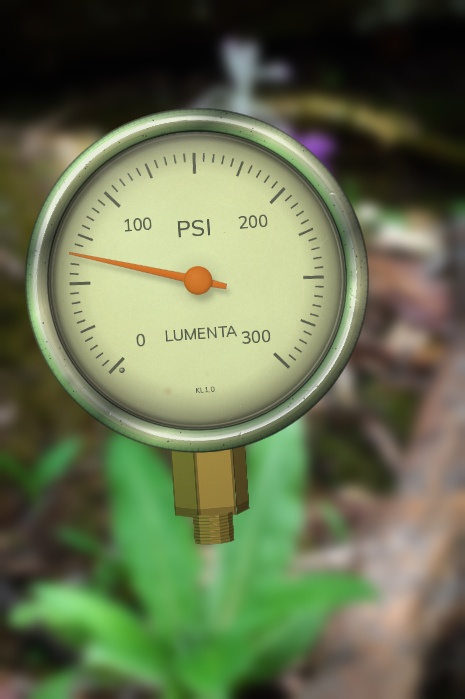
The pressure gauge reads 65; psi
